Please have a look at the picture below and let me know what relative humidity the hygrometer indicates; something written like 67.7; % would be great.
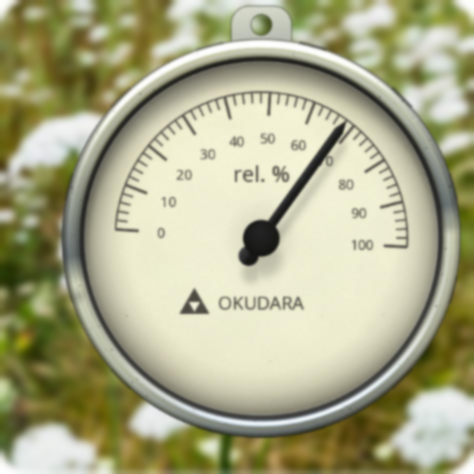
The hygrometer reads 68; %
